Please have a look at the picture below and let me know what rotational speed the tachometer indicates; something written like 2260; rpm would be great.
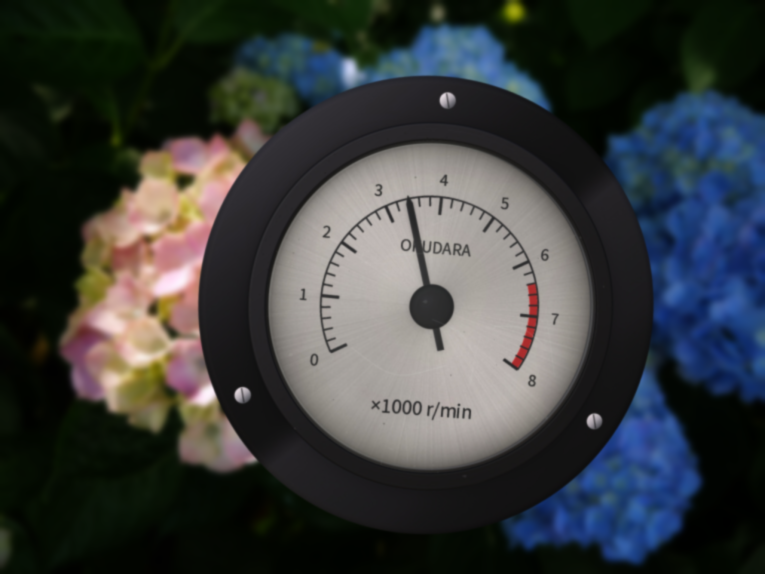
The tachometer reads 3400; rpm
